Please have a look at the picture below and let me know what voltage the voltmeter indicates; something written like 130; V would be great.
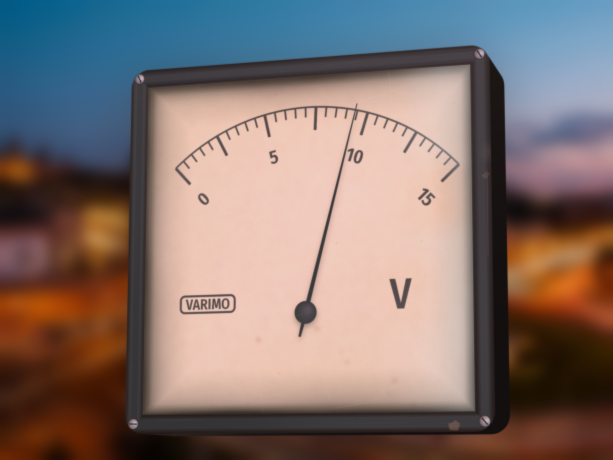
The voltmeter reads 9.5; V
